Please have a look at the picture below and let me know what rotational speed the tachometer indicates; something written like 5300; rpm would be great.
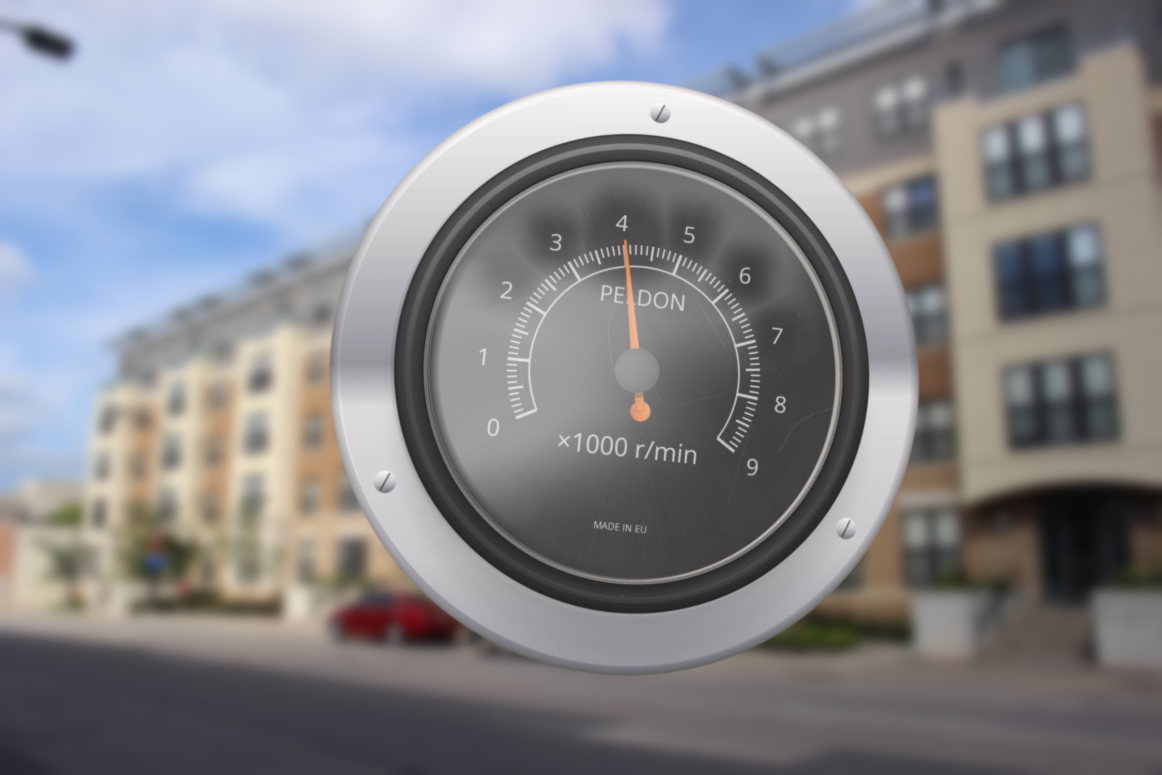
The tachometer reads 4000; rpm
